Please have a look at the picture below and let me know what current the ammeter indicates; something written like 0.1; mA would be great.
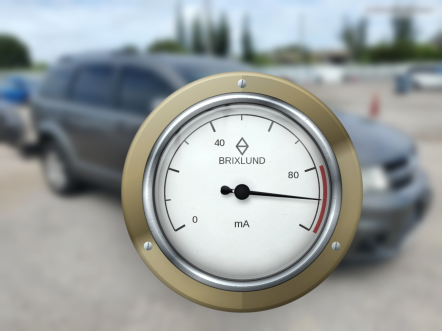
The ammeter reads 90; mA
